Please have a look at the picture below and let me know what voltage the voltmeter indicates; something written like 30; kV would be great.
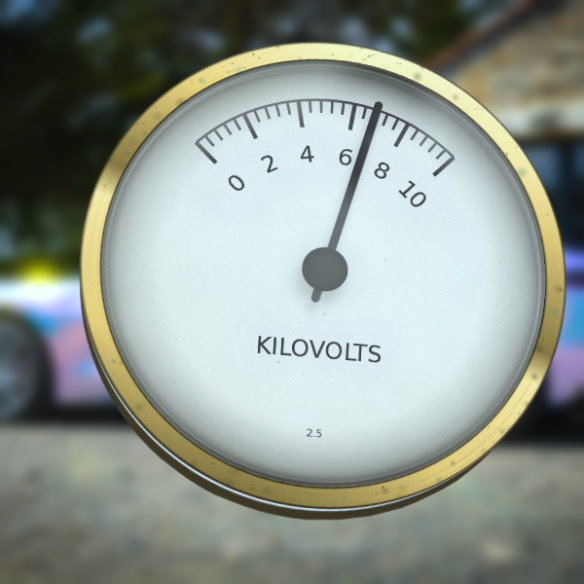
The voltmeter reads 6.8; kV
